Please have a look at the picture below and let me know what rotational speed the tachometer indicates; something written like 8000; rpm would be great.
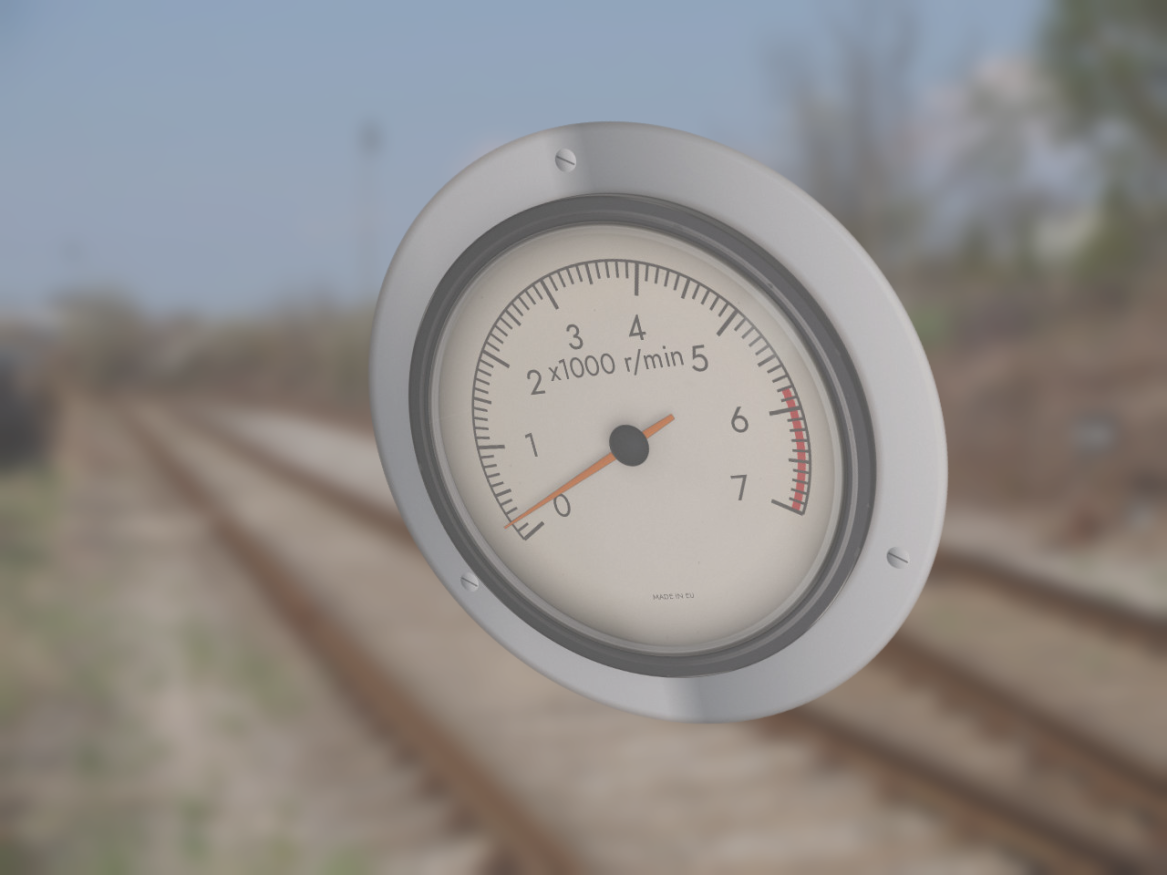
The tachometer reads 200; rpm
